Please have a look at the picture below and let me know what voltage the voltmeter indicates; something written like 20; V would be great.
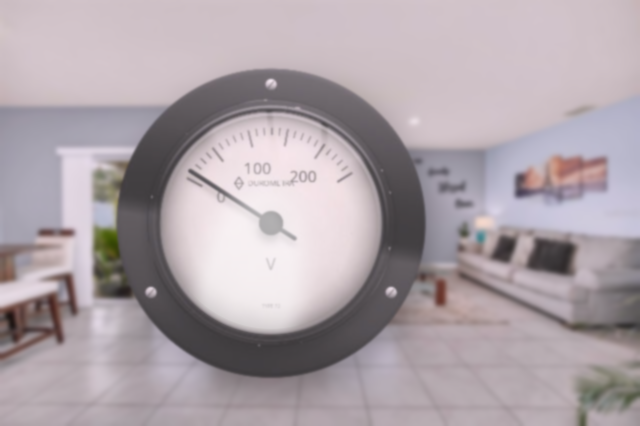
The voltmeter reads 10; V
